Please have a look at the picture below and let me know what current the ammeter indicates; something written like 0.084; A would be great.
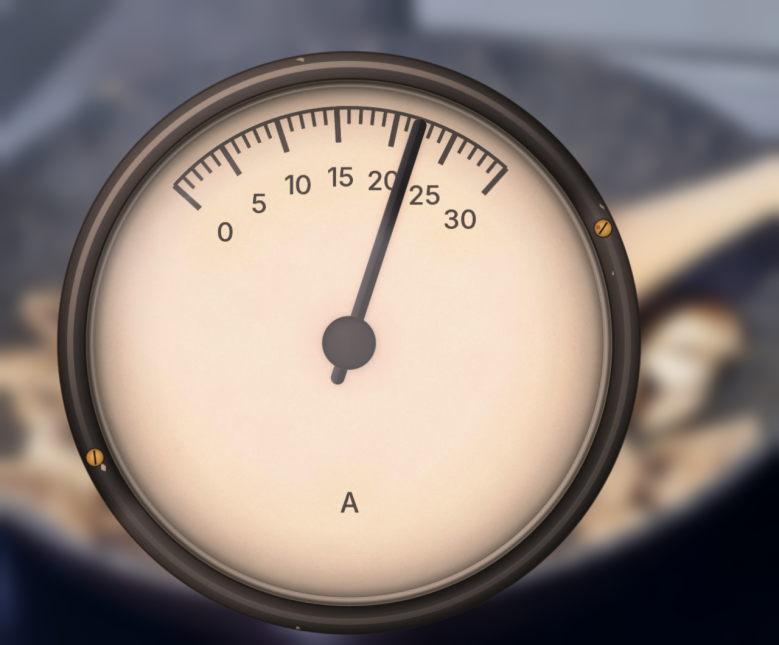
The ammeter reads 22; A
